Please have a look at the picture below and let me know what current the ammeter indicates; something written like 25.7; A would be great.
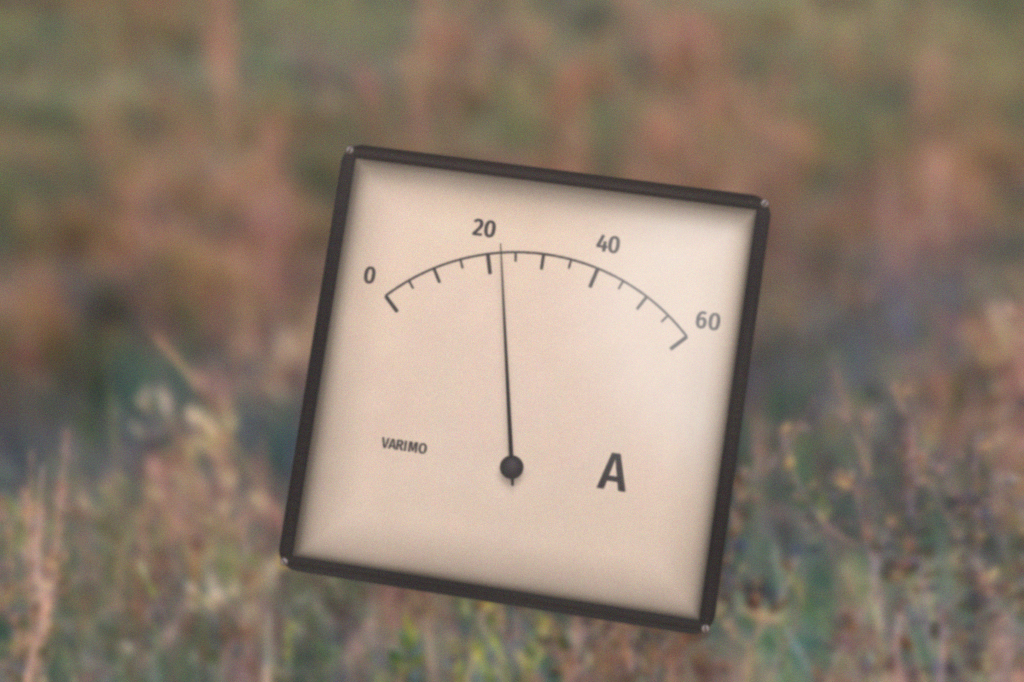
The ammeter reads 22.5; A
